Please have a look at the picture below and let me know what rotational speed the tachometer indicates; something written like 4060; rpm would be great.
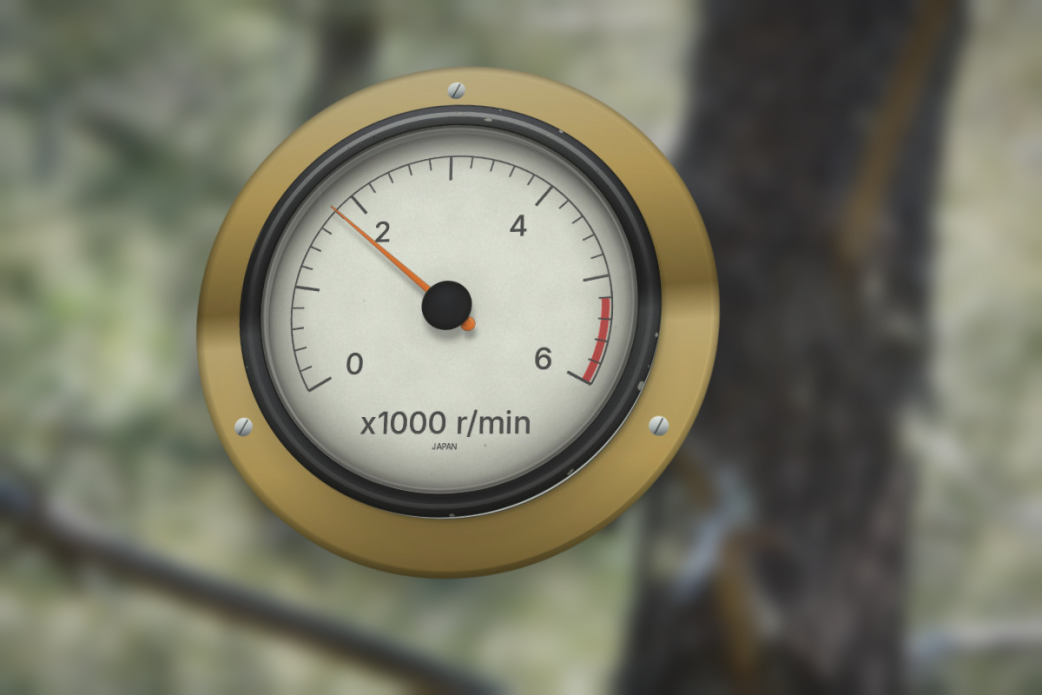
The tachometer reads 1800; rpm
